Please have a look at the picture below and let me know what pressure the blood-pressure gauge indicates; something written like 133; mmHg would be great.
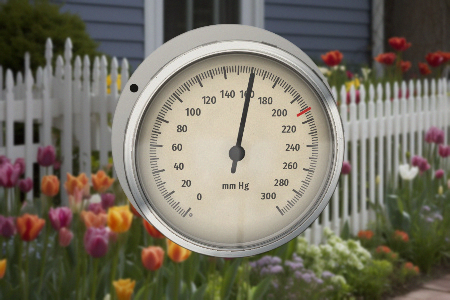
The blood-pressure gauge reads 160; mmHg
